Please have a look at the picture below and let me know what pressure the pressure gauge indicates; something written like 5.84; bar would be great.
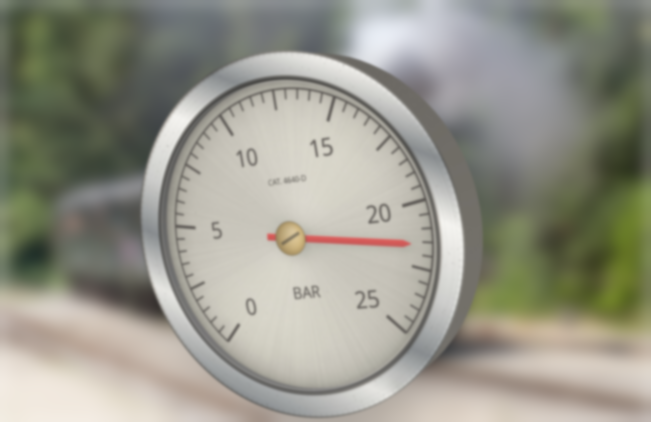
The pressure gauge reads 21.5; bar
